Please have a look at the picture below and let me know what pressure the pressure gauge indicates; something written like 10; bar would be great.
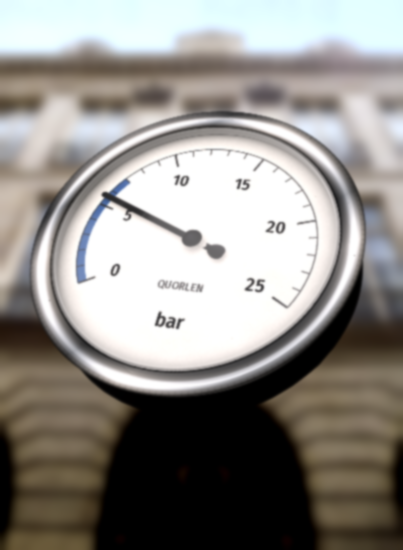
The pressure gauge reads 5.5; bar
